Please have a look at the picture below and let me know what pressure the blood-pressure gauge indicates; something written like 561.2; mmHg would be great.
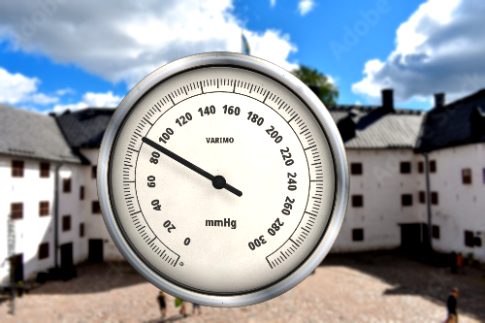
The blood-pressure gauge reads 90; mmHg
